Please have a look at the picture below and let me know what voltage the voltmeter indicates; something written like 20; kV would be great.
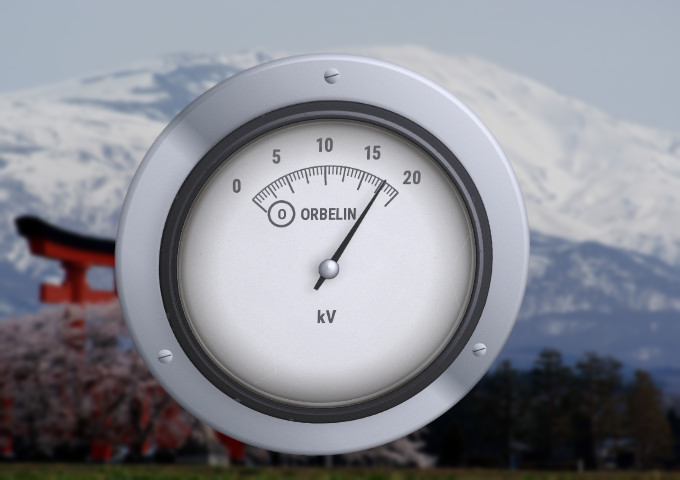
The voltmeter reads 17.5; kV
